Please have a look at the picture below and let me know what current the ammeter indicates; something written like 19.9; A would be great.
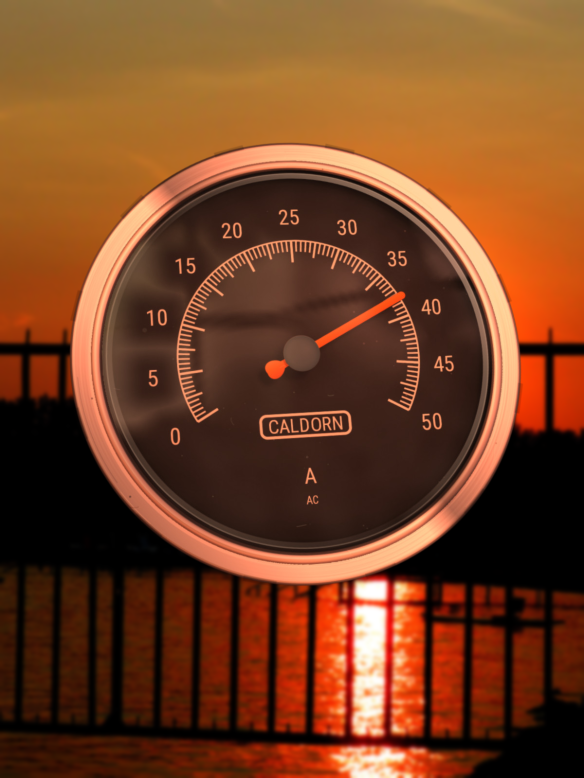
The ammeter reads 38; A
